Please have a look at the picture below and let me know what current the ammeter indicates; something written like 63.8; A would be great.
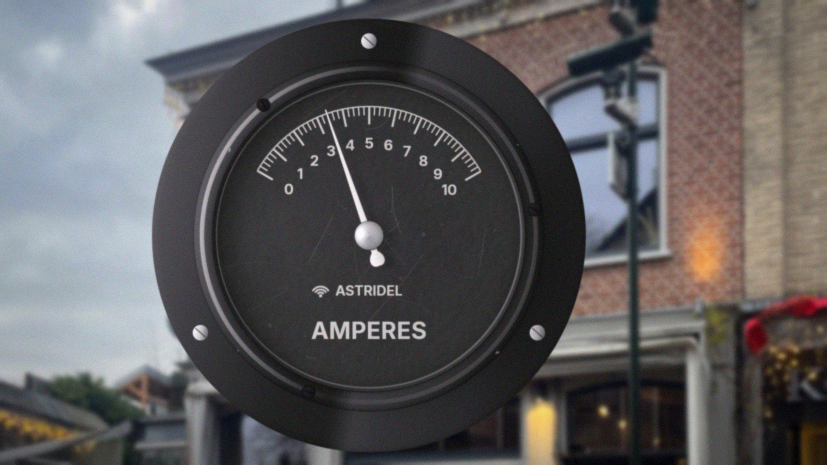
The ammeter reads 3.4; A
